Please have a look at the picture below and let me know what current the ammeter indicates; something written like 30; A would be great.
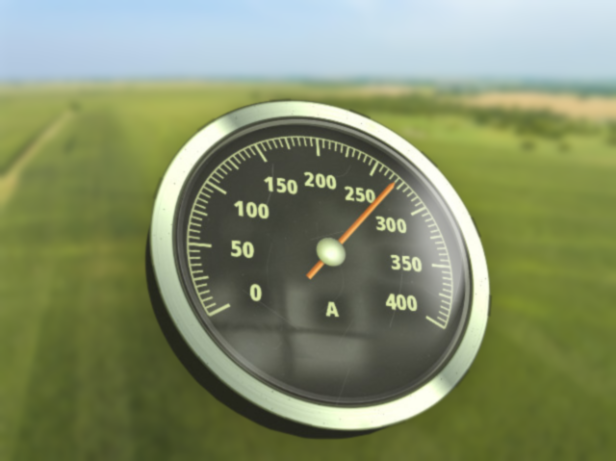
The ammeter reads 270; A
